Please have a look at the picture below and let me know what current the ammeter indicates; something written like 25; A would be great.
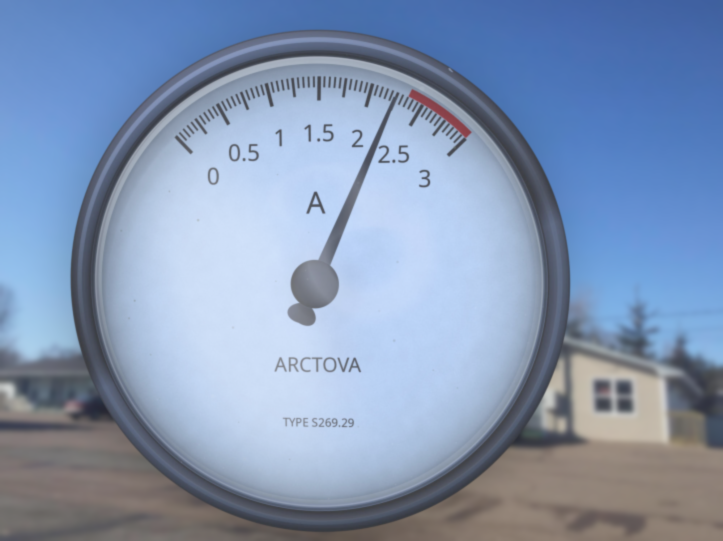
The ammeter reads 2.25; A
